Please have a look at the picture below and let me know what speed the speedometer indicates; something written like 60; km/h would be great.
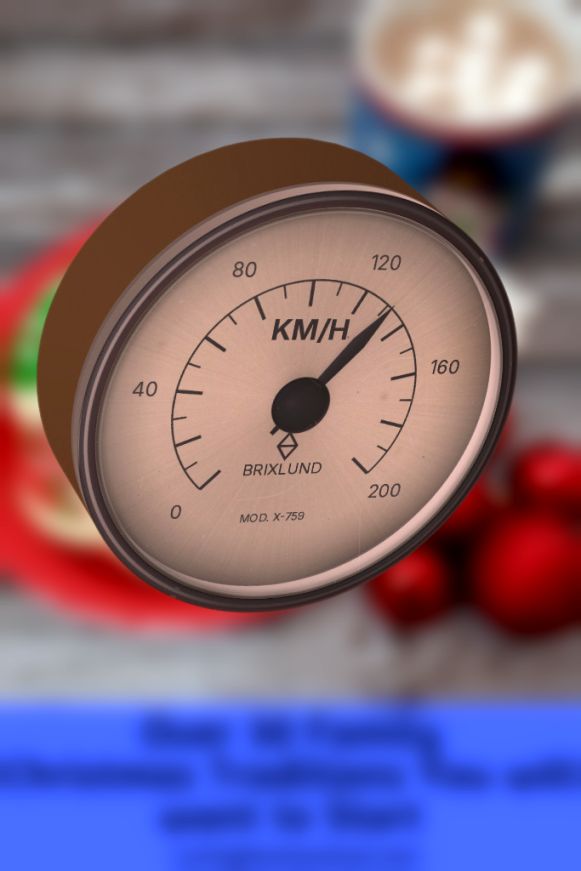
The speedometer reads 130; km/h
